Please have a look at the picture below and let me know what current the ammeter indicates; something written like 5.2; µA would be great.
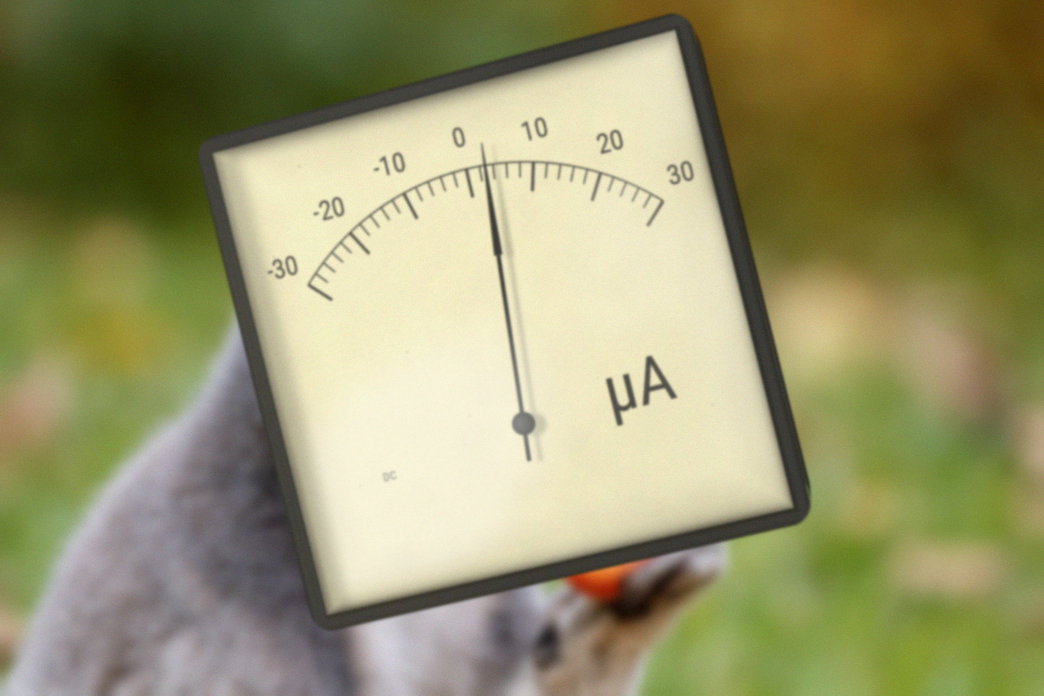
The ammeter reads 3; µA
